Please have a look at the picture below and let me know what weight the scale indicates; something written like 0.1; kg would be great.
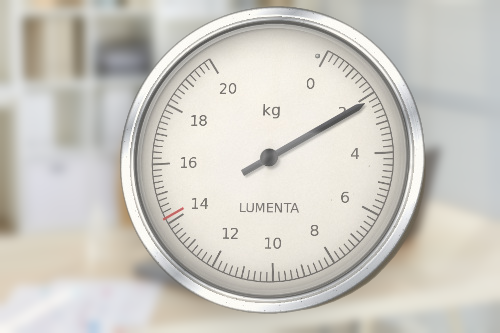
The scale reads 2.2; kg
